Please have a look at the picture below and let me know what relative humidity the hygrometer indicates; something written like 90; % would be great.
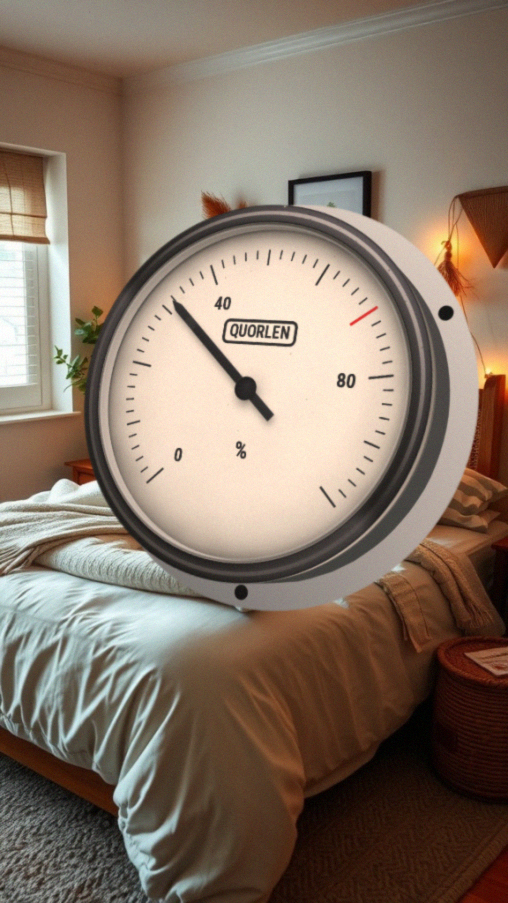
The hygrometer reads 32; %
